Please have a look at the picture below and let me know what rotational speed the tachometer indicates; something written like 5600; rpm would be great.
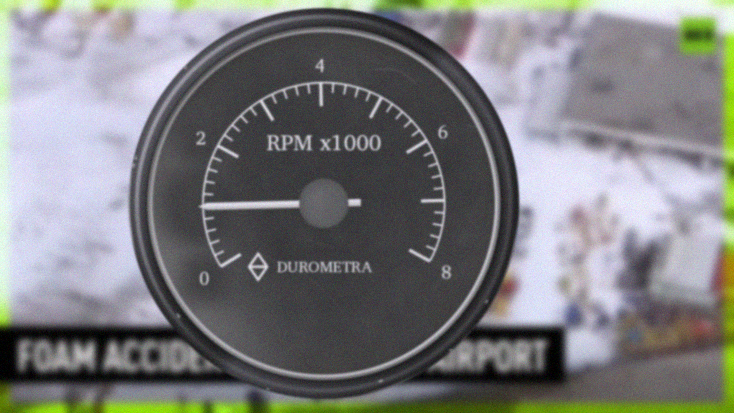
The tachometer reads 1000; rpm
